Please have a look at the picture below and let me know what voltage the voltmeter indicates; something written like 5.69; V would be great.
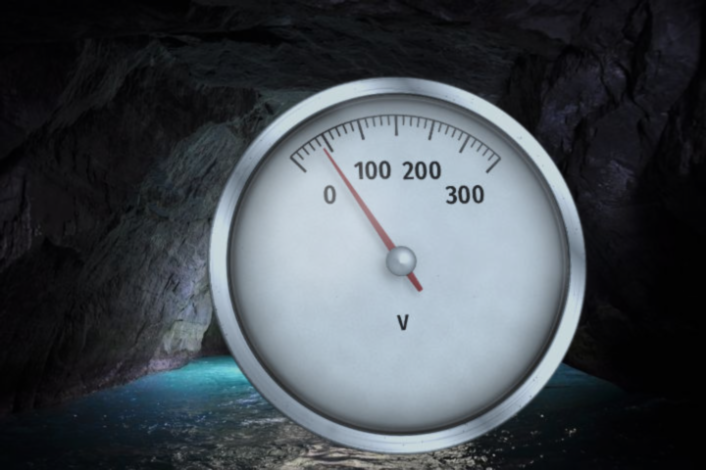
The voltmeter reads 40; V
